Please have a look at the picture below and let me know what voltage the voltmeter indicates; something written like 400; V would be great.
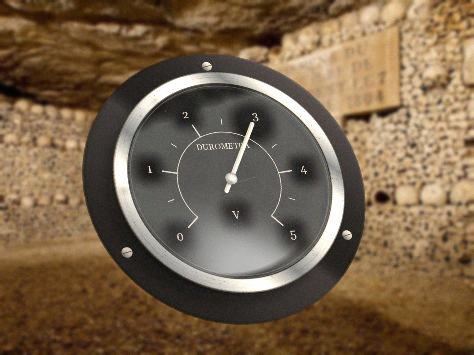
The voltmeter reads 3; V
